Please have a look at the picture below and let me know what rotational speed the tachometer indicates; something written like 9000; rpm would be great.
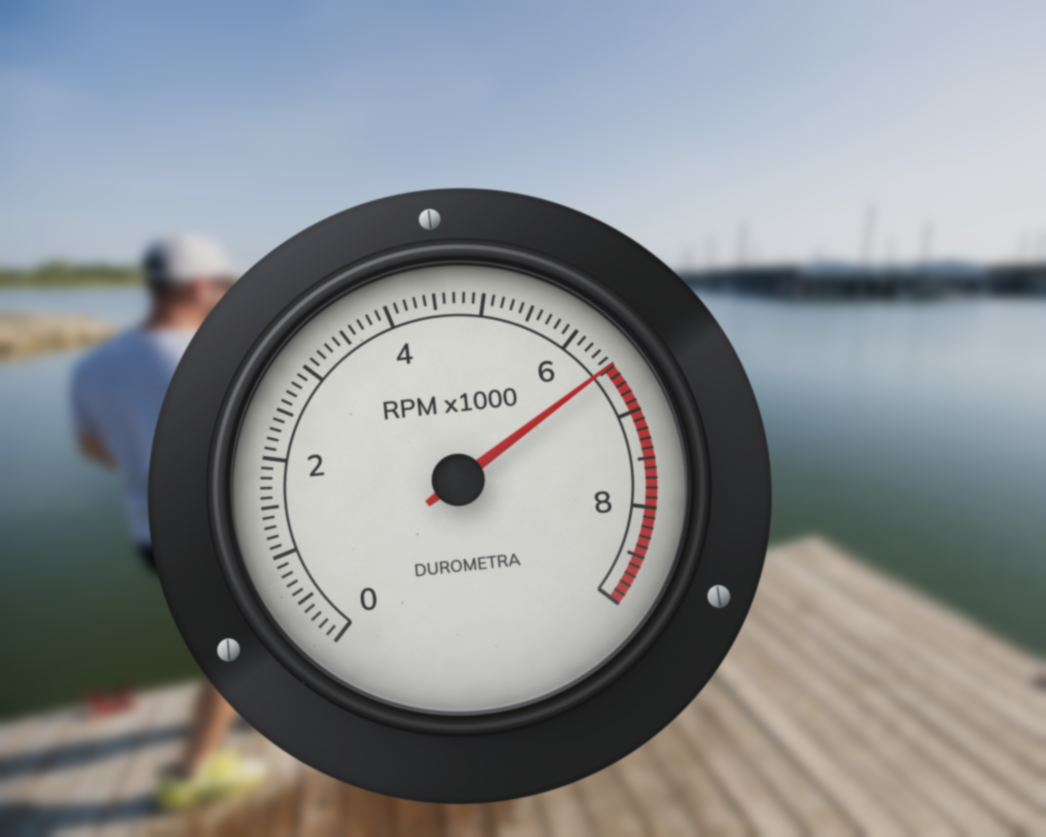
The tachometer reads 6500; rpm
